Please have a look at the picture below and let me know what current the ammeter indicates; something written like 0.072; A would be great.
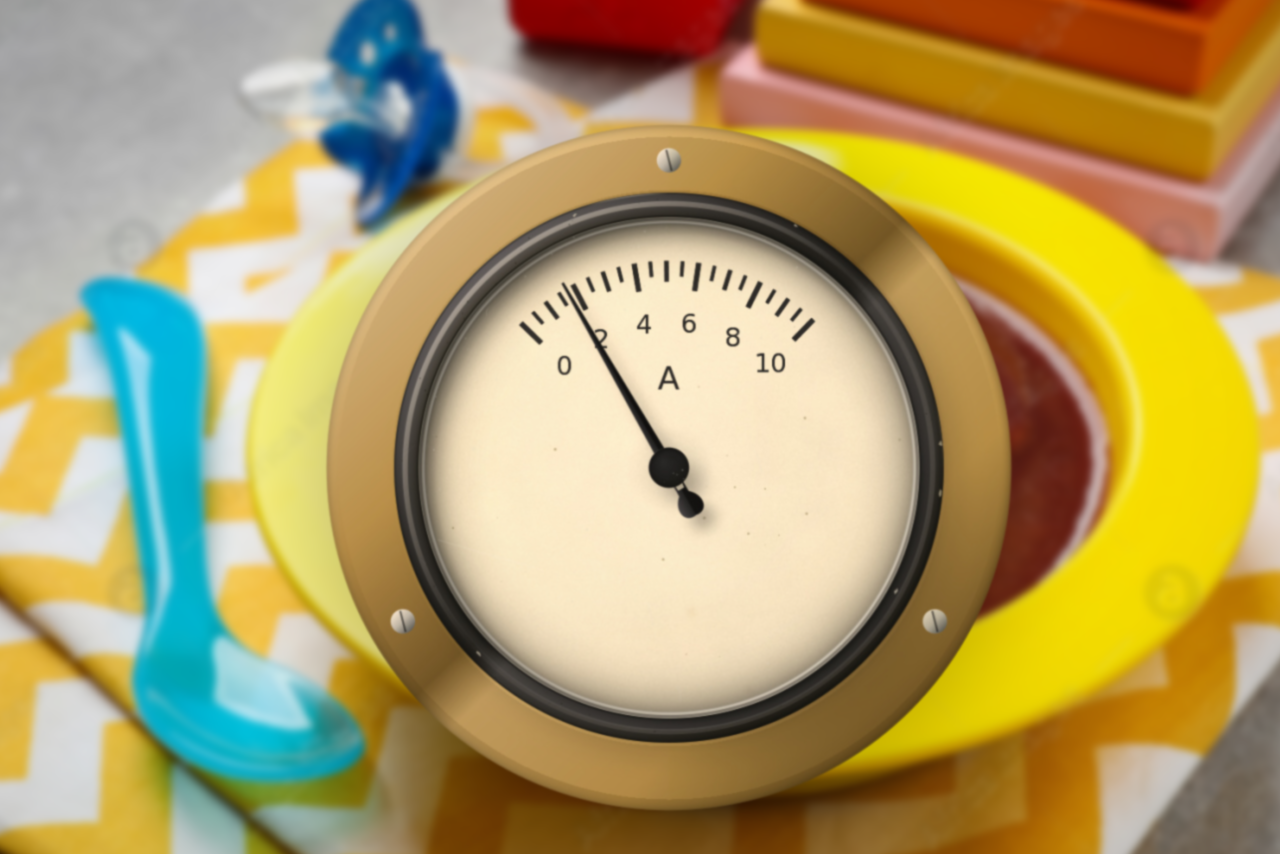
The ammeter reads 1.75; A
